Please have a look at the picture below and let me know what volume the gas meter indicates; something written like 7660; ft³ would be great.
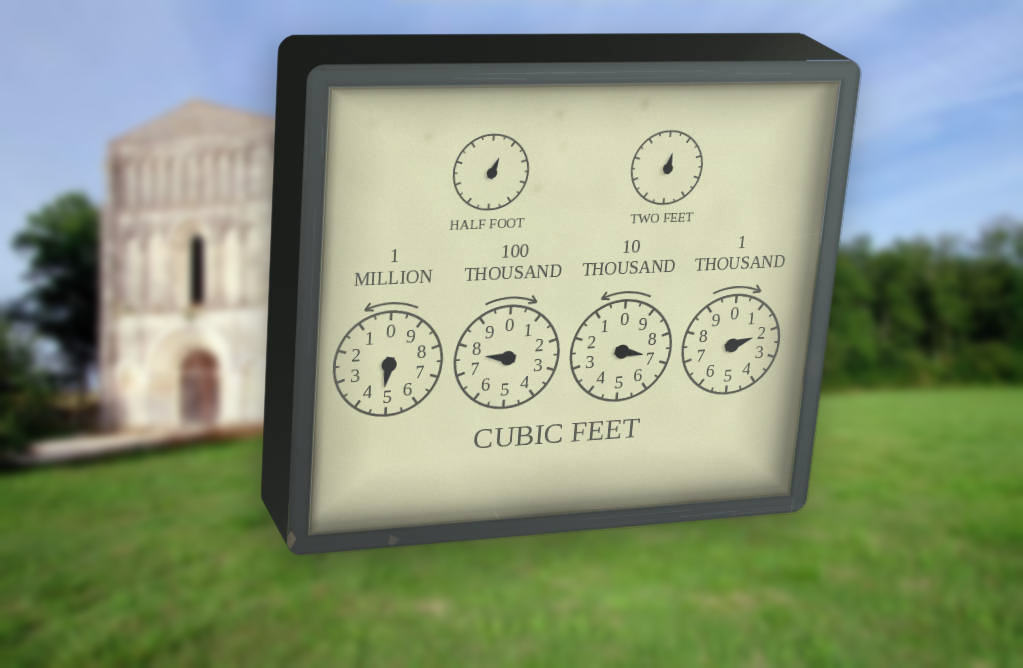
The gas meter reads 477200; ft³
